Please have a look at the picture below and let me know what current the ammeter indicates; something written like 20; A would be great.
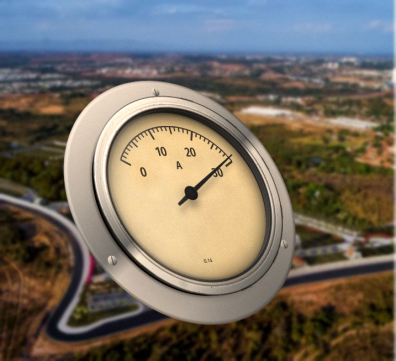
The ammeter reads 29; A
